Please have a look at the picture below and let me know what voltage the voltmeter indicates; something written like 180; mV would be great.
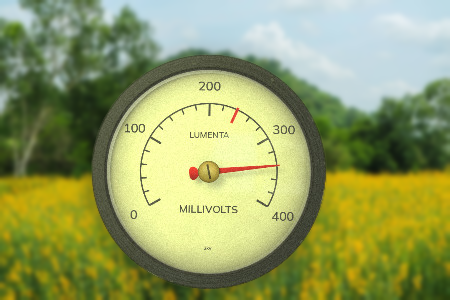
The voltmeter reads 340; mV
